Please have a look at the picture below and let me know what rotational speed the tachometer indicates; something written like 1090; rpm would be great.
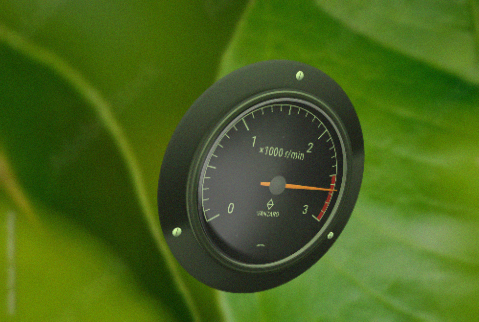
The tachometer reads 2650; rpm
